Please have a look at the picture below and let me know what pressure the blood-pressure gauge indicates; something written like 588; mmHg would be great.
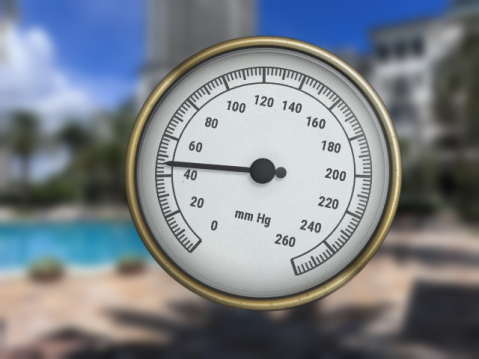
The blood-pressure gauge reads 46; mmHg
